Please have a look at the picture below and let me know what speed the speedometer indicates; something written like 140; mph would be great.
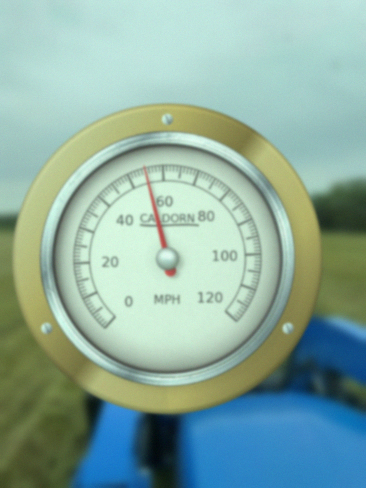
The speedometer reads 55; mph
